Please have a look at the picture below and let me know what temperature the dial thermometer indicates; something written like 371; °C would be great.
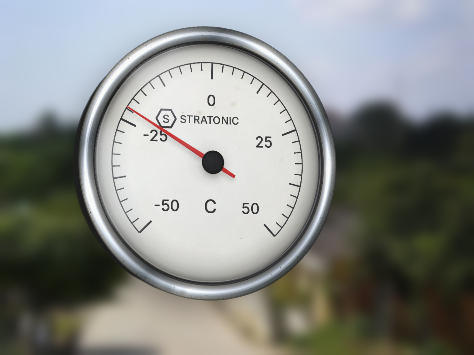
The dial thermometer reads -22.5; °C
